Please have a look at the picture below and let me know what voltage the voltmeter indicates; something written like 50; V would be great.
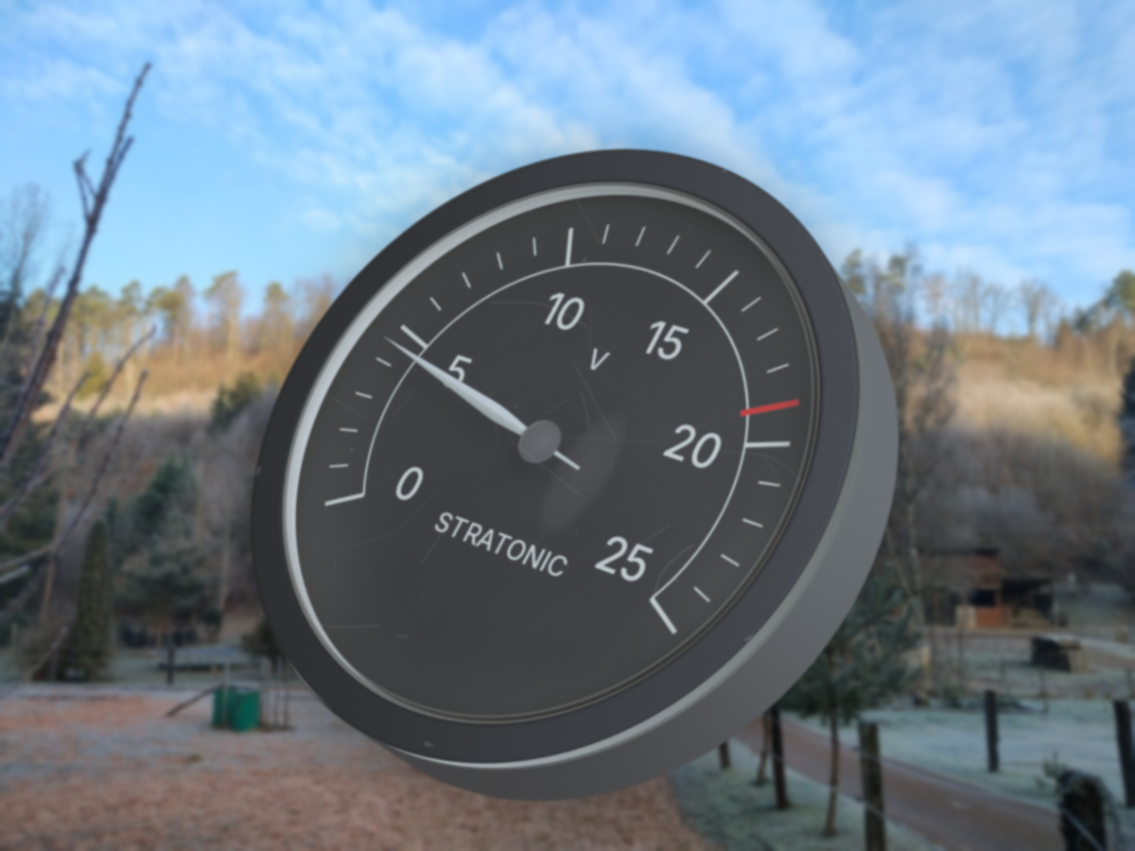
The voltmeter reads 4.5; V
